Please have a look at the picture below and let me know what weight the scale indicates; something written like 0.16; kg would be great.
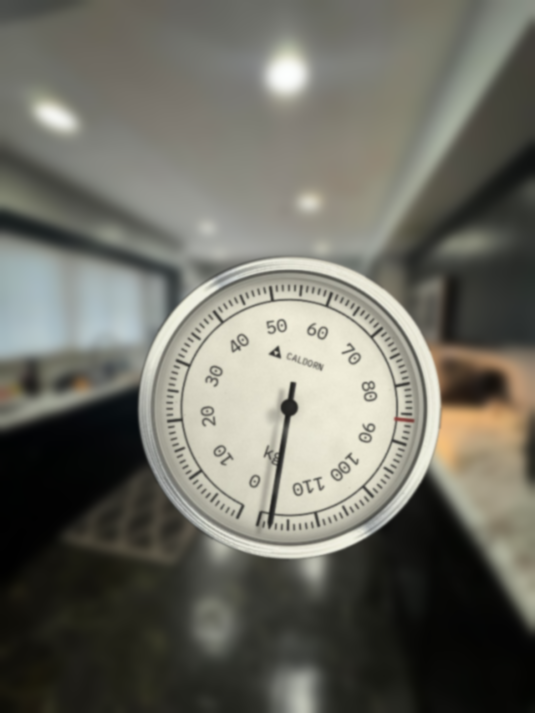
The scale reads 118; kg
